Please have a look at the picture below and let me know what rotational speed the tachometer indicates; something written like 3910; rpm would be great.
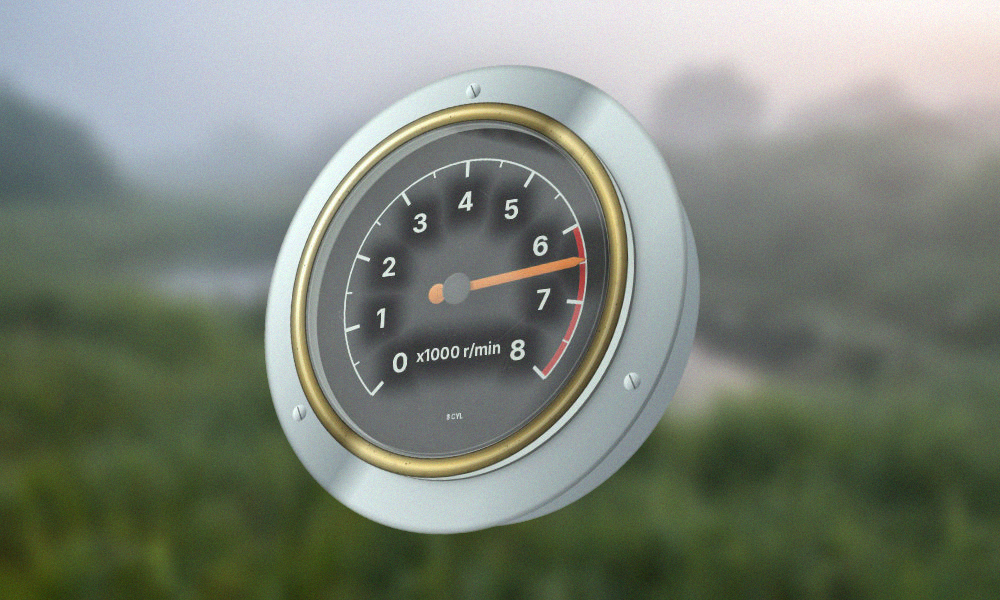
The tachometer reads 6500; rpm
